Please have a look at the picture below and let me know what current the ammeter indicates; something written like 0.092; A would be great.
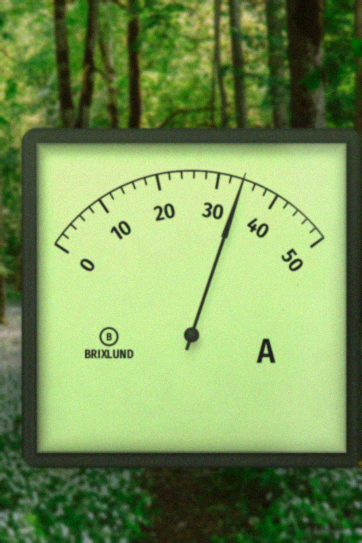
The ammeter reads 34; A
